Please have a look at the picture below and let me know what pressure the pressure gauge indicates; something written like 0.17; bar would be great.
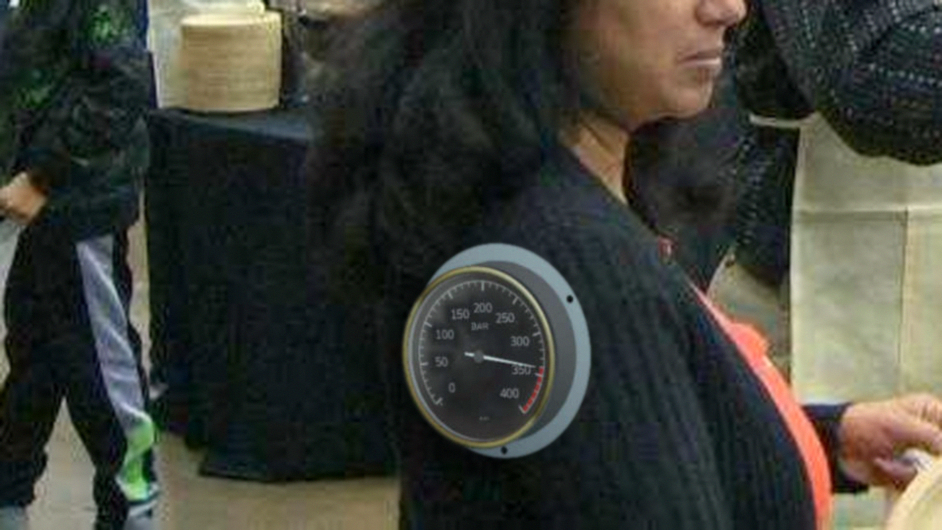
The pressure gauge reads 340; bar
